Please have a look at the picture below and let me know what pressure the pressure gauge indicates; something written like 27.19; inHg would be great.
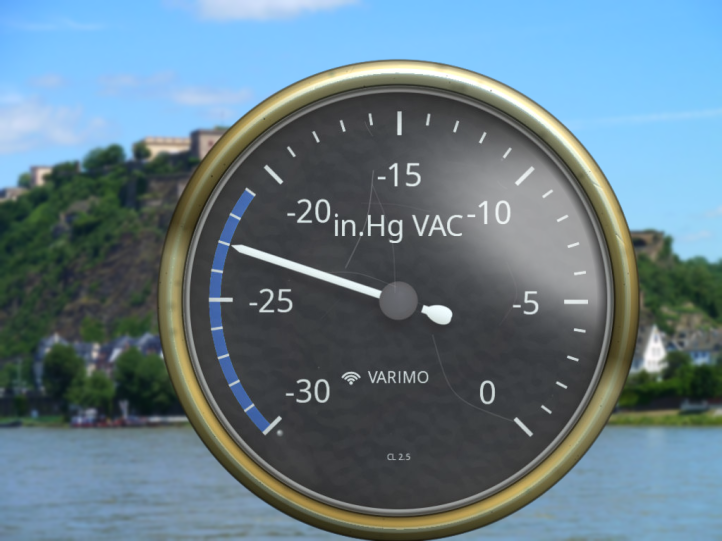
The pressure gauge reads -23; inHg
